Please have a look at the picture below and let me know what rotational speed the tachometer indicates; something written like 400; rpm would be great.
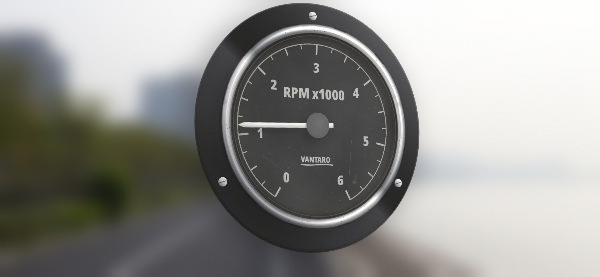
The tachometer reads 1125; rpm
